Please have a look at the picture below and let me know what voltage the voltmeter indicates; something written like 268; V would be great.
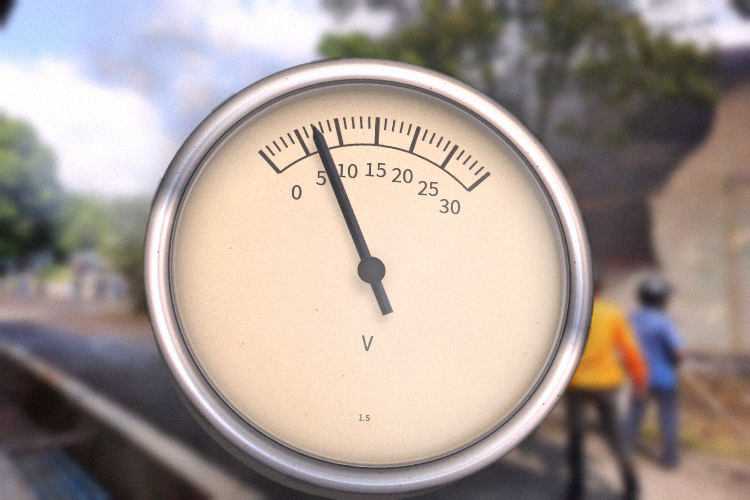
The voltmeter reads 7; V
